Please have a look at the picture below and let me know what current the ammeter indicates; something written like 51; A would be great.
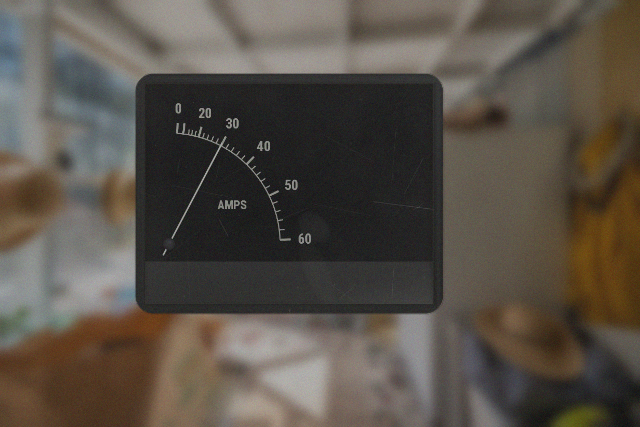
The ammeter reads 30; A
